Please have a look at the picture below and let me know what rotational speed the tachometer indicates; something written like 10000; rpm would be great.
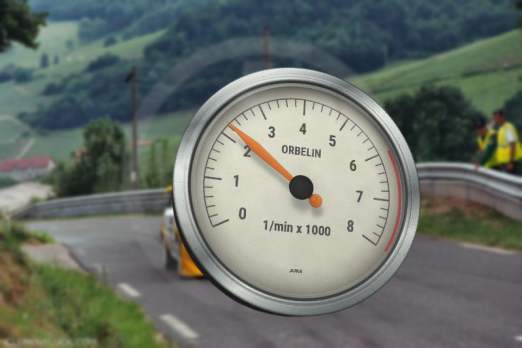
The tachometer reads 2200; rpm
